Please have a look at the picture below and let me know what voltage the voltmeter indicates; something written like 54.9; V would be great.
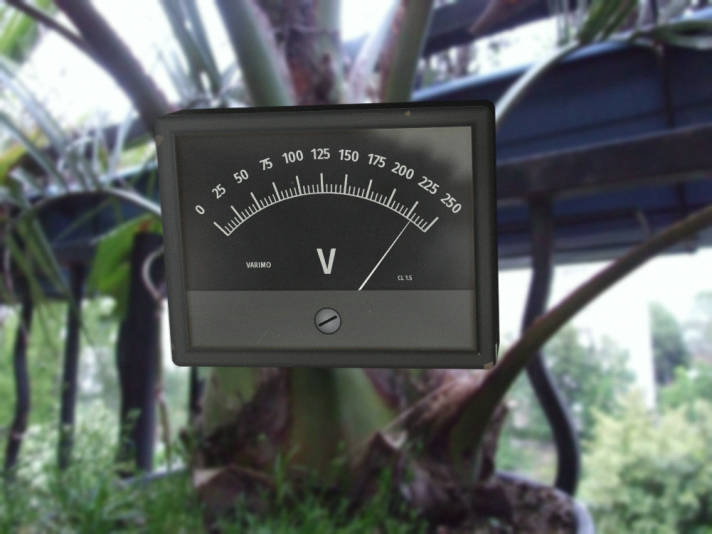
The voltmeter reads 230; V
